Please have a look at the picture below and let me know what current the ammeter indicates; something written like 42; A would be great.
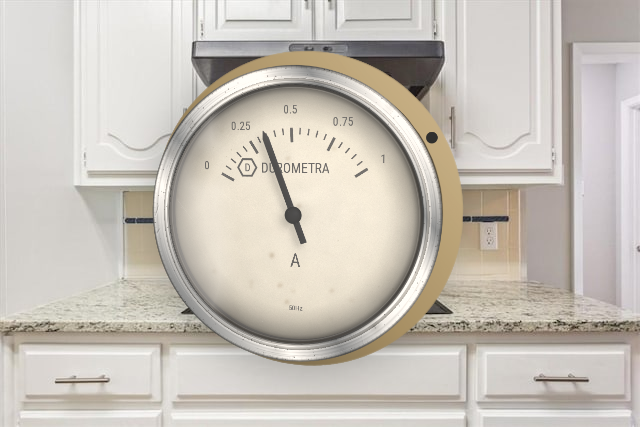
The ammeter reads 0.35; A
